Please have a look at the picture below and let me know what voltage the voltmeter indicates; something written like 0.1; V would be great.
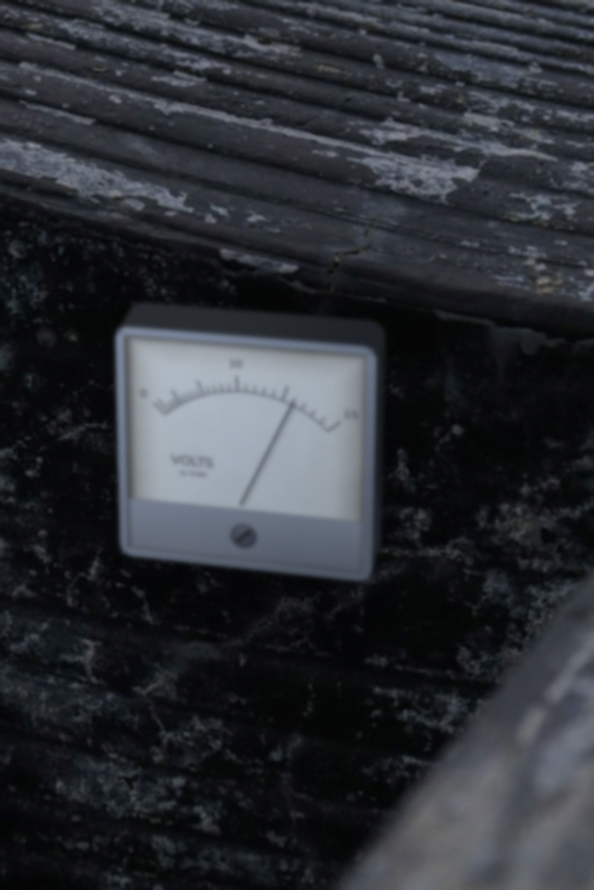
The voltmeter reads 13; V
